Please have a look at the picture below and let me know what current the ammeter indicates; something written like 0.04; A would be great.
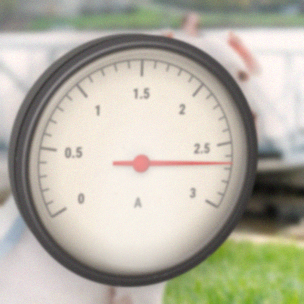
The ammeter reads 2.65; A
